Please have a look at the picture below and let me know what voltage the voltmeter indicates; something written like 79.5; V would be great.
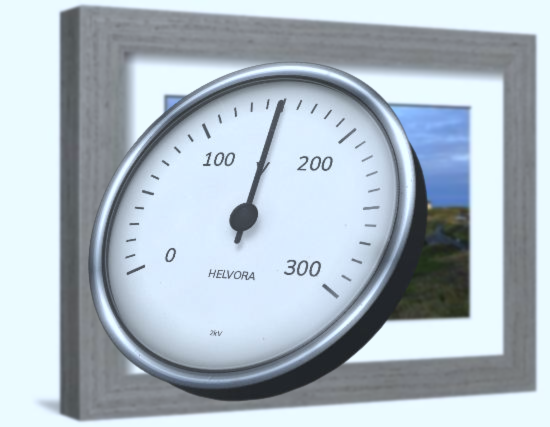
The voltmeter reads 150; V
